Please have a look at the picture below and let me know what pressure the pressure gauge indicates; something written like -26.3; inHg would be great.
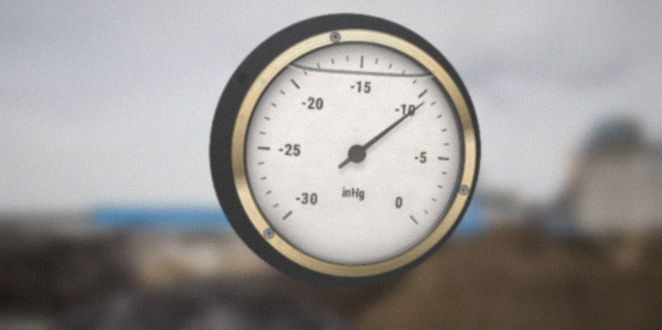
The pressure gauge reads -9.5; inHg
